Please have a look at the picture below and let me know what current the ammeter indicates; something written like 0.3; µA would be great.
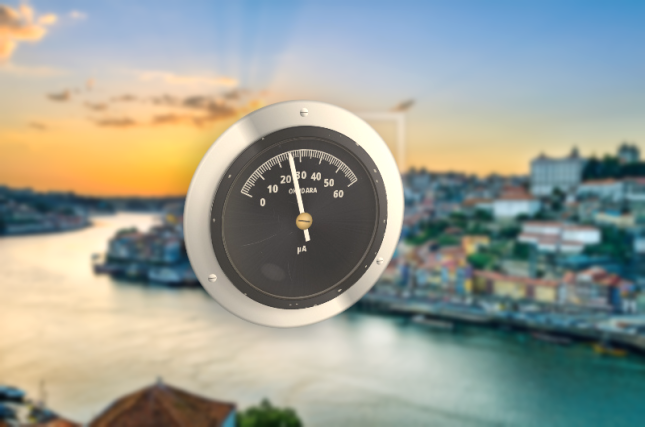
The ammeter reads 25; µA
